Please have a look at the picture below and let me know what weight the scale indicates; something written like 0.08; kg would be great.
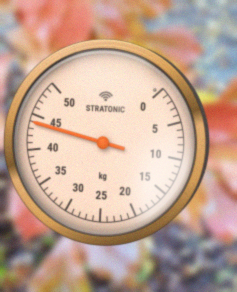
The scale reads 44; kg
